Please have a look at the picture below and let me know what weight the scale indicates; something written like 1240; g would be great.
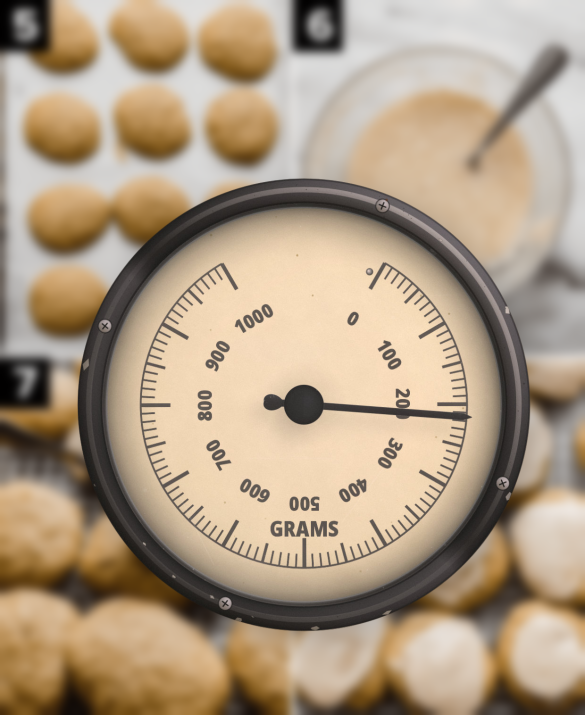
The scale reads 215; g
